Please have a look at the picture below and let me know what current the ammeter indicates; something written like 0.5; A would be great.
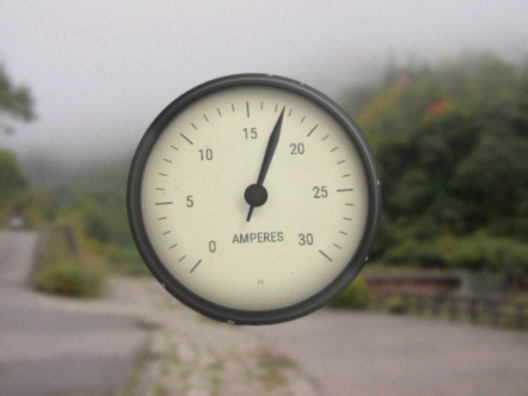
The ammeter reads 17.5; A
